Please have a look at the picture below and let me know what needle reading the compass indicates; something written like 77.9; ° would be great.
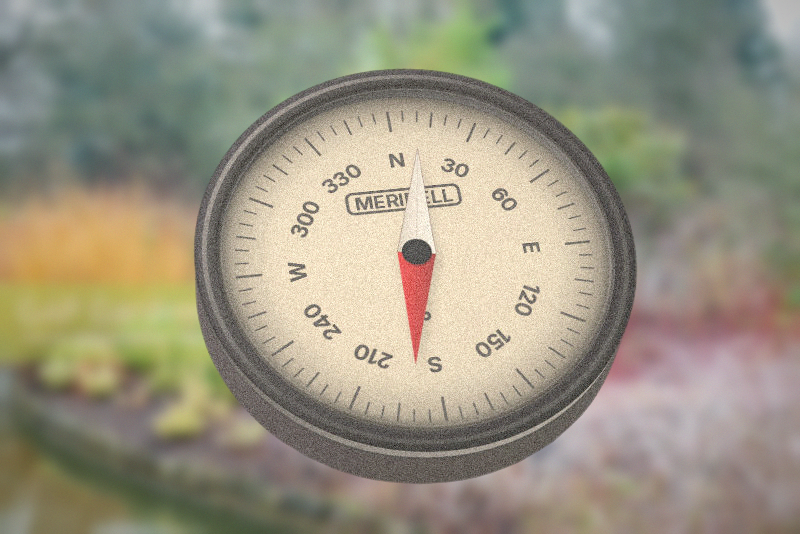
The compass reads 190; °
